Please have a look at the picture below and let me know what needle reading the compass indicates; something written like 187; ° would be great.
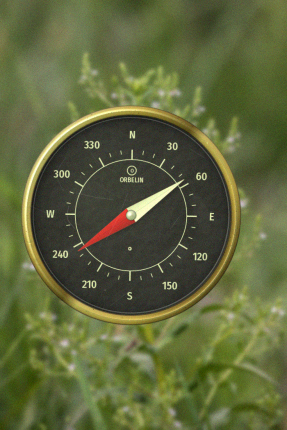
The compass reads 235; °
